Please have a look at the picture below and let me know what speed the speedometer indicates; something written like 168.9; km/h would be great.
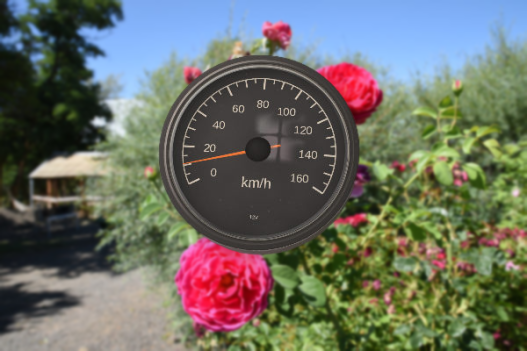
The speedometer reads 10; km/h
